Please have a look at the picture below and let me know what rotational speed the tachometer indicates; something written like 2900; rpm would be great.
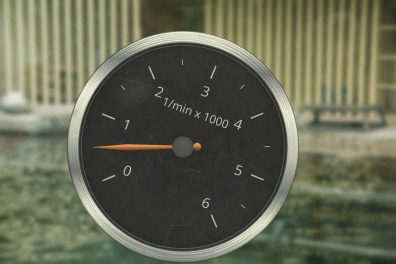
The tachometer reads 500; rpm
